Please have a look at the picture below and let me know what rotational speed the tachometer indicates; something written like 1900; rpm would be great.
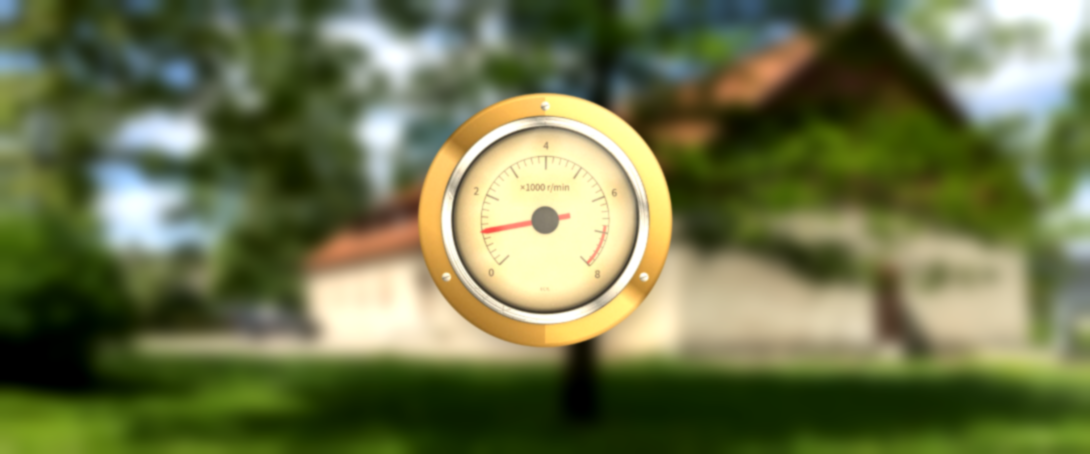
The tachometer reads 1000; rpm
